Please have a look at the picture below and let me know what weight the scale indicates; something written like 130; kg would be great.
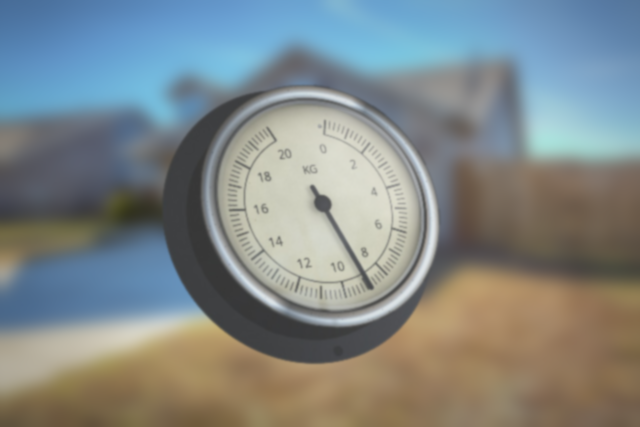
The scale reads 9; kg
